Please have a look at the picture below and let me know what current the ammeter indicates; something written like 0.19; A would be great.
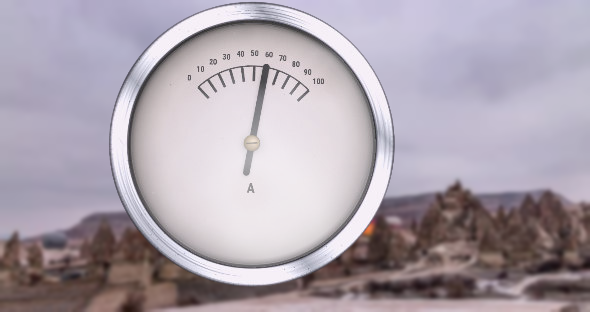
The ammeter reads 60; A
